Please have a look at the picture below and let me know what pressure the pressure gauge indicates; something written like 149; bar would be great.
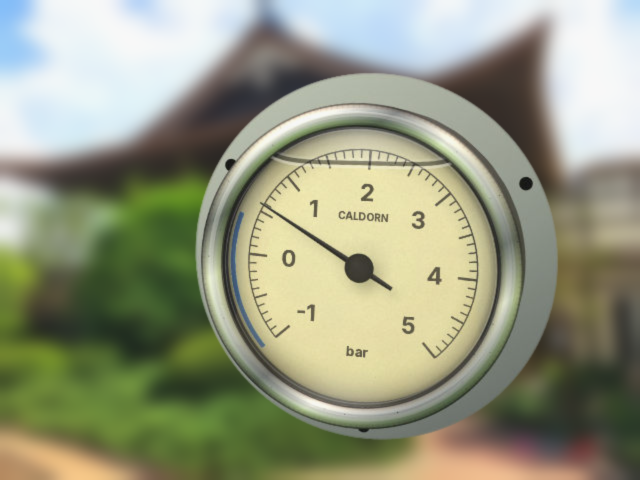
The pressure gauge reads 0.6; bar
